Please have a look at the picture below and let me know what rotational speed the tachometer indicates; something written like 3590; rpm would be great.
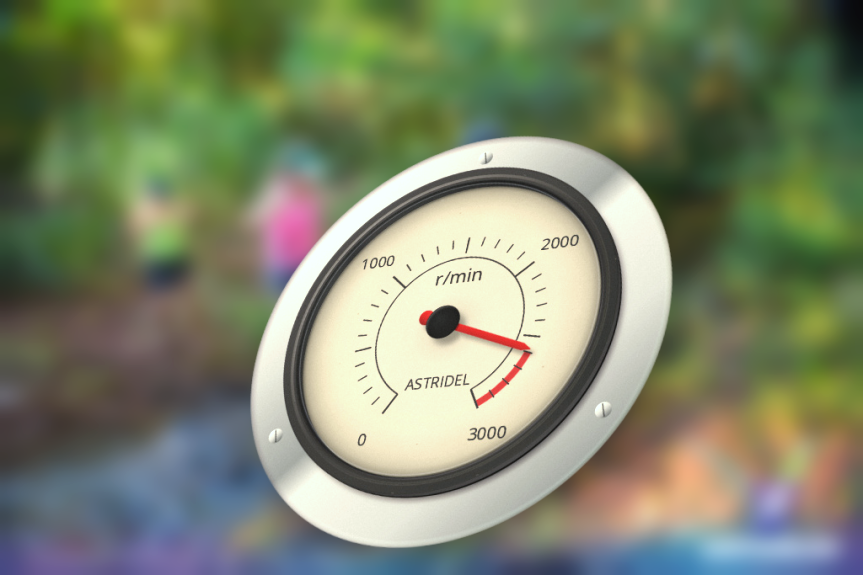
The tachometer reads 2600; rpm
